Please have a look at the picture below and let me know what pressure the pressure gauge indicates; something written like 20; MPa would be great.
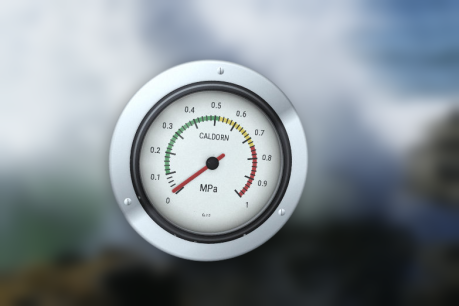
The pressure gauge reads 0.02; MPa
